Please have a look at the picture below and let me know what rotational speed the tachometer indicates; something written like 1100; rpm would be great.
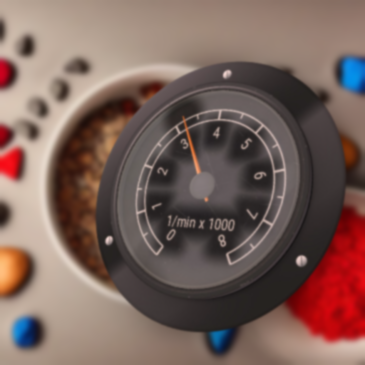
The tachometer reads 3250; rpm
